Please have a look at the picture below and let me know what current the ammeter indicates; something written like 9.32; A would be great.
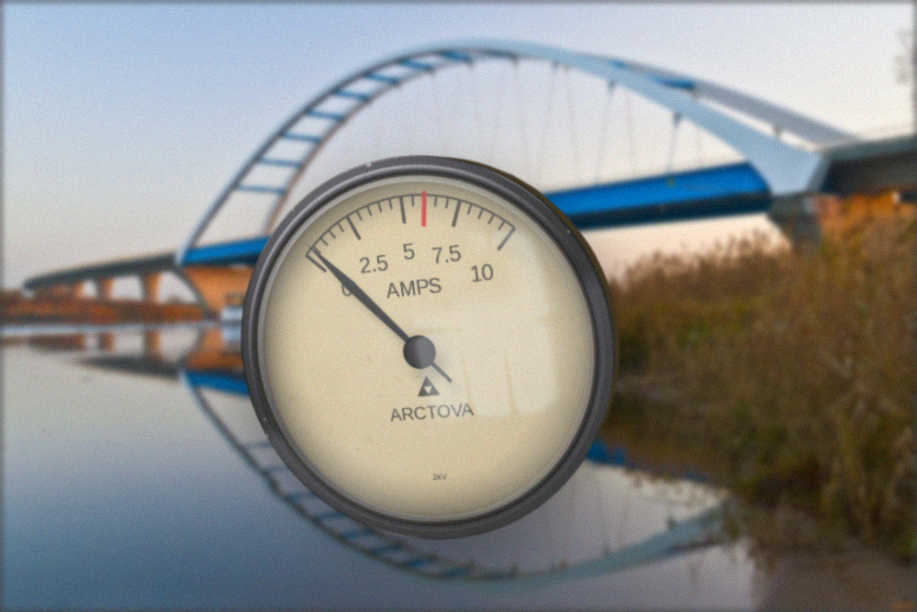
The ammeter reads 0.5; A
